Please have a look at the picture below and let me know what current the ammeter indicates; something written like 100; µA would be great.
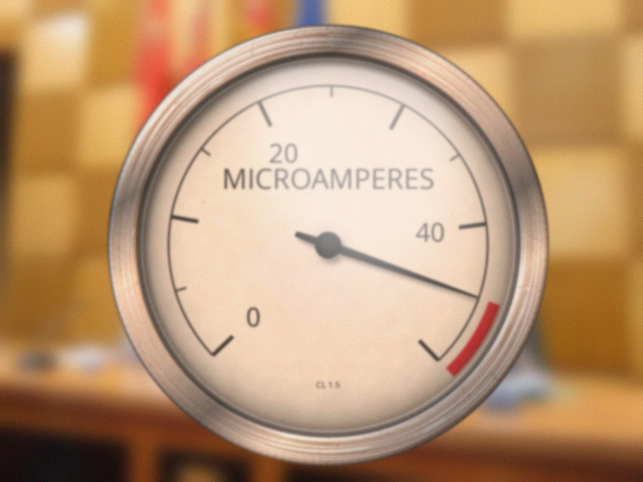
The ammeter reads 45; µA
